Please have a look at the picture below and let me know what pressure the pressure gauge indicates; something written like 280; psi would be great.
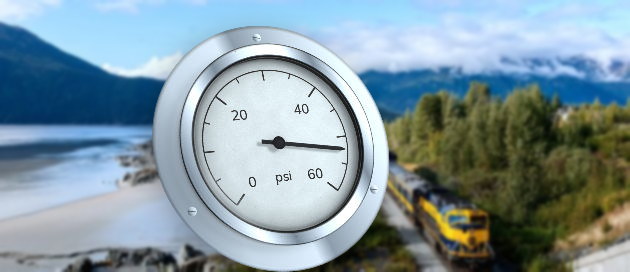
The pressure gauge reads 52.5; psi
